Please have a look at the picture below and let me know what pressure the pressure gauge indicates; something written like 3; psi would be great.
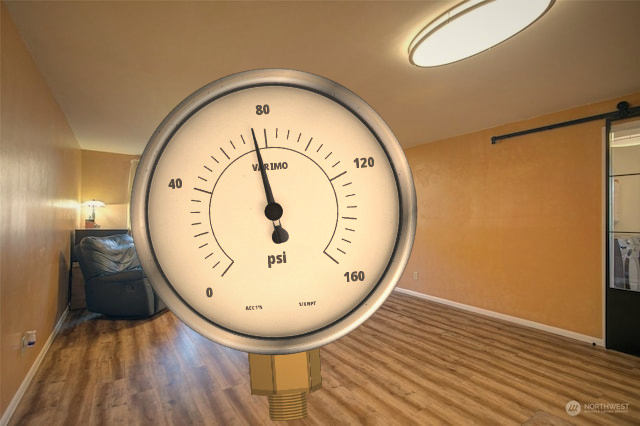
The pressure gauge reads 75; psi
